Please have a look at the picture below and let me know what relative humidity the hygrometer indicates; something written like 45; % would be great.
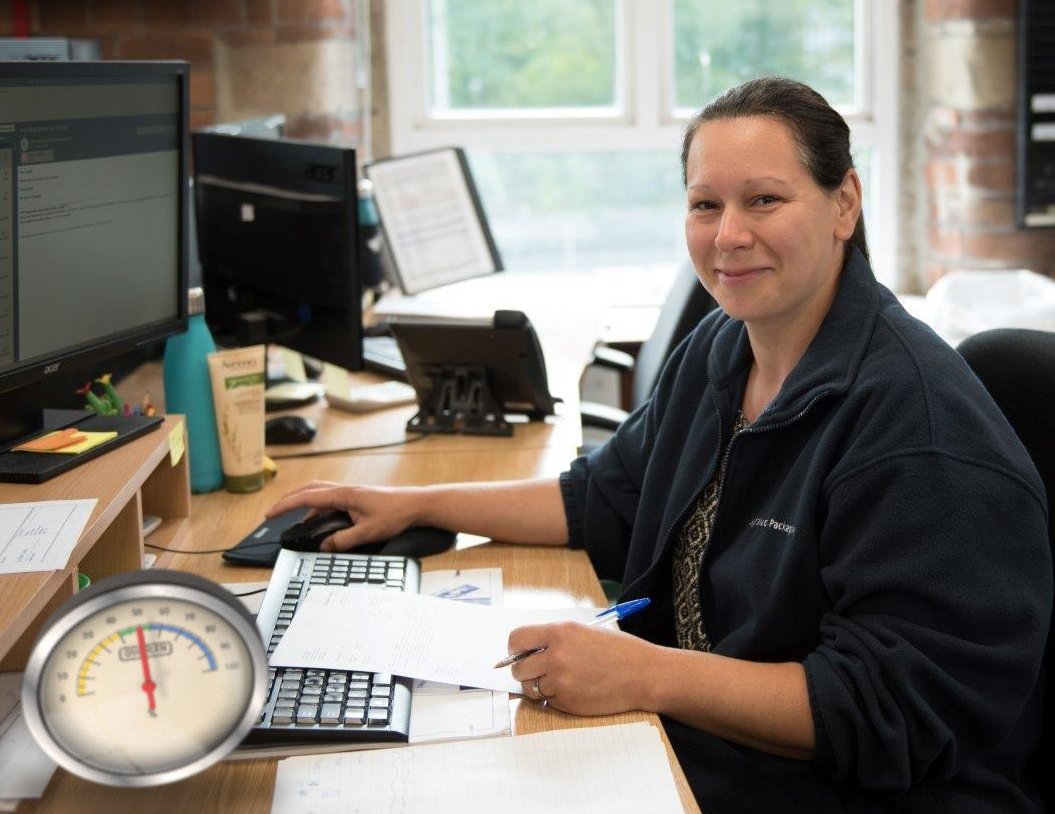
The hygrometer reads 50; %
